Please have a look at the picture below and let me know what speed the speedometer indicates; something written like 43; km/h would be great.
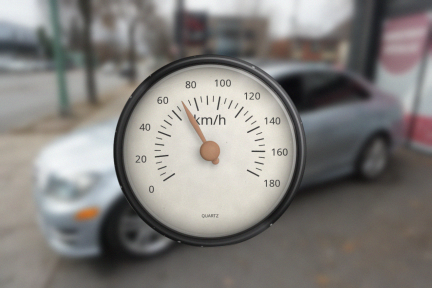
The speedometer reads 70; km/h
